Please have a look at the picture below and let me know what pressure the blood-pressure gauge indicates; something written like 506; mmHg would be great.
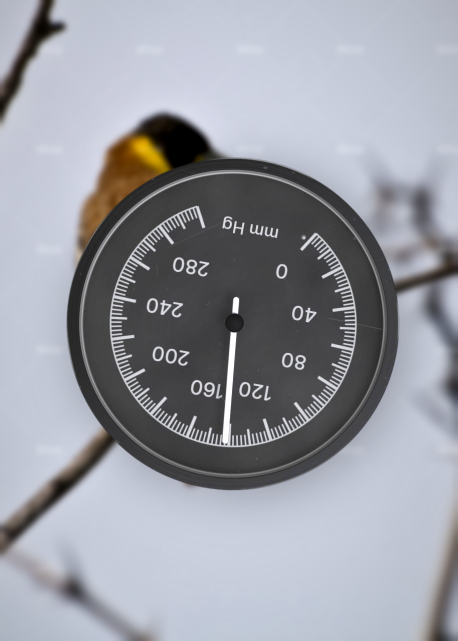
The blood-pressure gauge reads 142; mmHg
